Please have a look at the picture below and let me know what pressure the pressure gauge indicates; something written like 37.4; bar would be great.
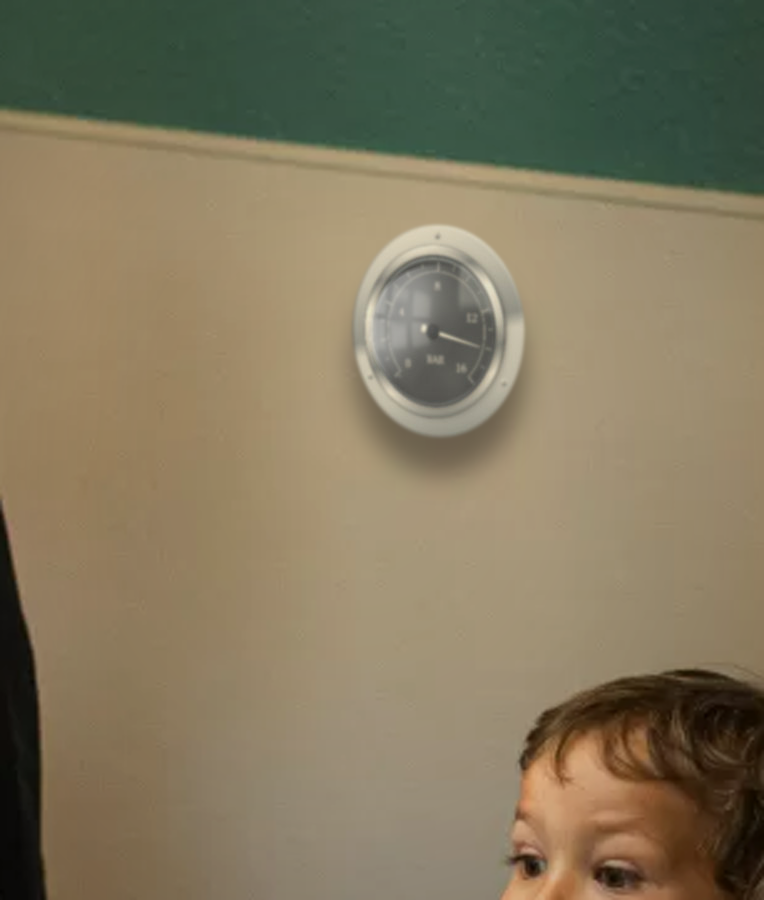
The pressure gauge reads 14; bar
